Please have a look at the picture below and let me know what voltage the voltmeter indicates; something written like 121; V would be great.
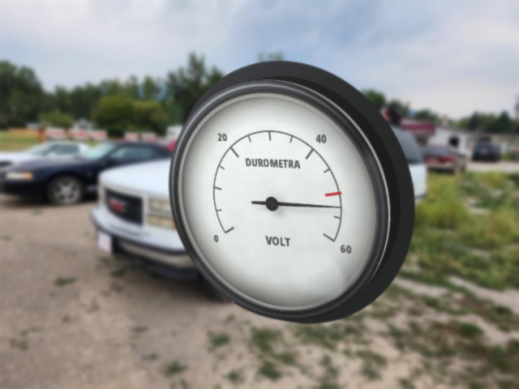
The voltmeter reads 52.5; V
